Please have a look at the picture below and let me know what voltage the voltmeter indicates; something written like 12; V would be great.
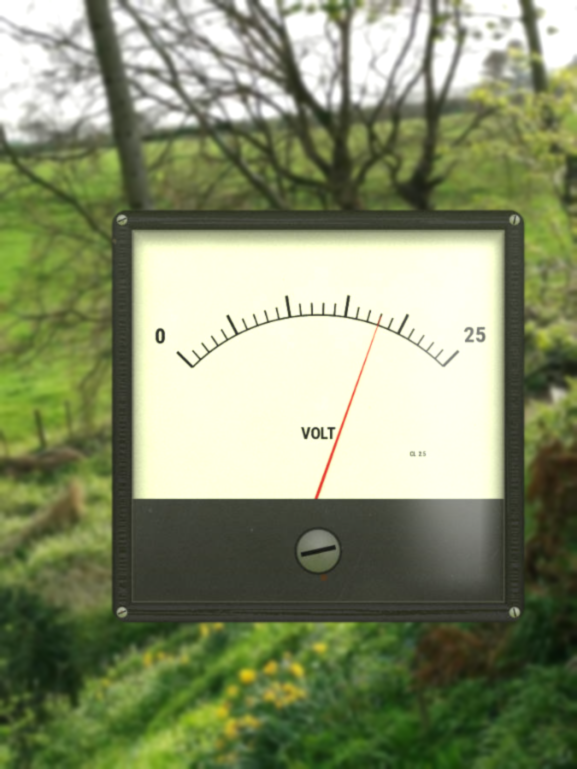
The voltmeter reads 18; V
